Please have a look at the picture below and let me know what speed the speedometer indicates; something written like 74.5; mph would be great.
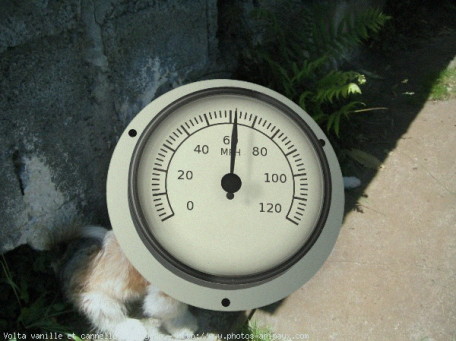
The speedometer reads 62; mph
